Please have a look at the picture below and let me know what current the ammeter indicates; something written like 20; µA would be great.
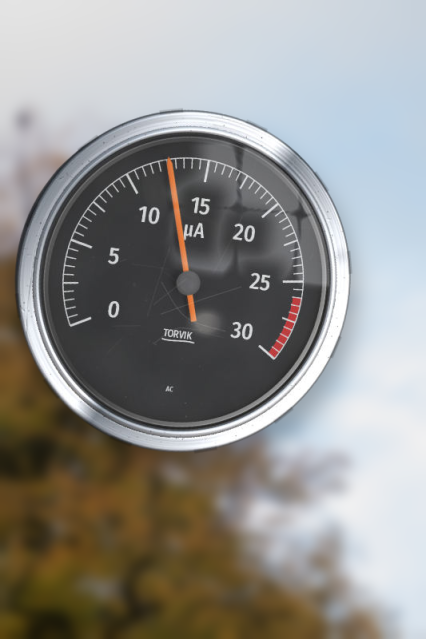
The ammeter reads 12.5; µA
